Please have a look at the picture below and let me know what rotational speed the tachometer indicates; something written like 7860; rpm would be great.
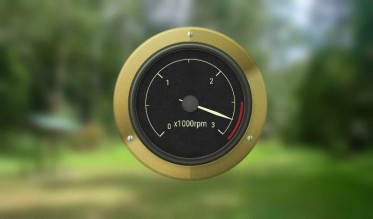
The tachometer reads 2750; rpm
